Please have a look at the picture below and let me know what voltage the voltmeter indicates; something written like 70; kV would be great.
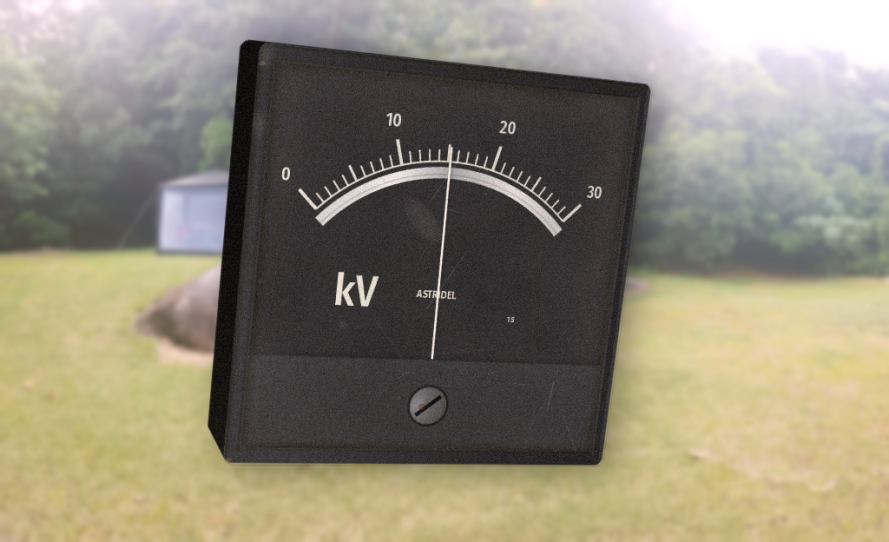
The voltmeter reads 15; kV
